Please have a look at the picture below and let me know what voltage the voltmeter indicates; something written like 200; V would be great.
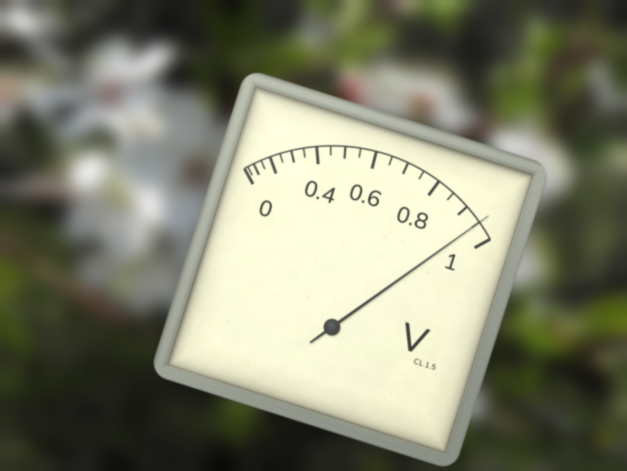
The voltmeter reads 0.95; V
